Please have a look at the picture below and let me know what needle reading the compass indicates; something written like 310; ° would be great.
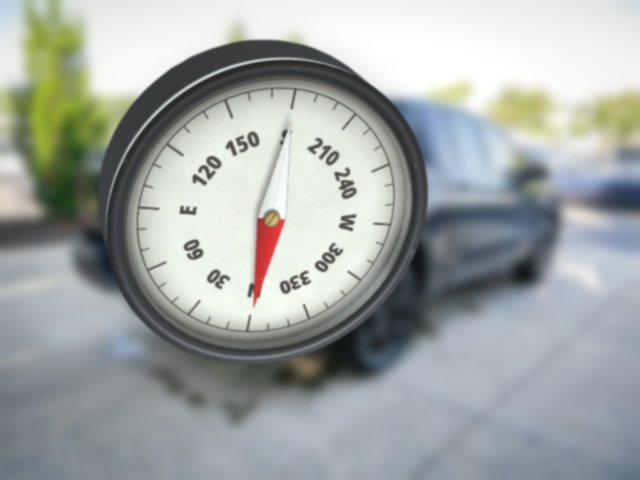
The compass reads 0; °
